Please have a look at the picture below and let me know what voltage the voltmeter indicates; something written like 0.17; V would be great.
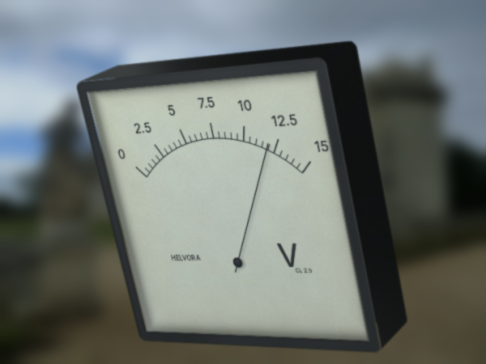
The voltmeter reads 12; V
